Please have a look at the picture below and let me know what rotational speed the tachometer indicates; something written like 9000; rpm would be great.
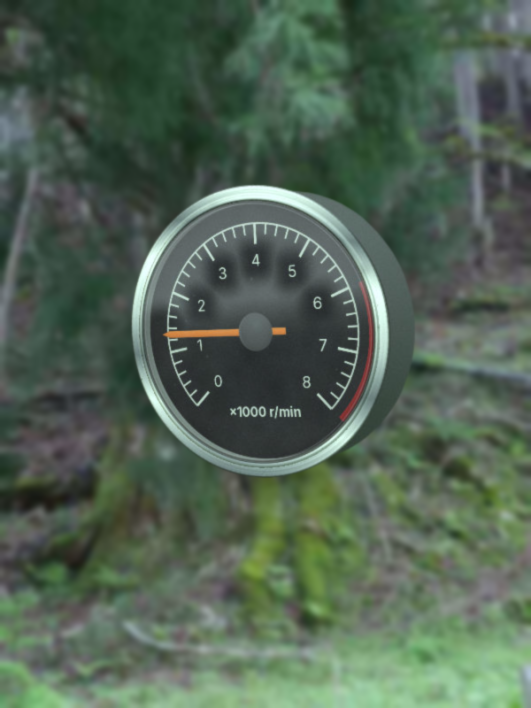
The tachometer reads 1300; rpm
